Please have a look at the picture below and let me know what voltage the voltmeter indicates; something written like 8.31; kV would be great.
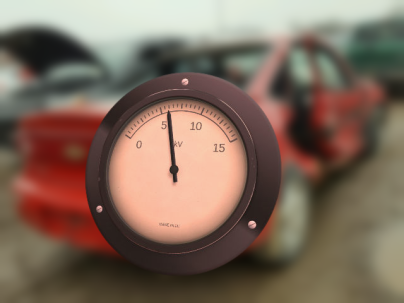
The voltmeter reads 6; kV
